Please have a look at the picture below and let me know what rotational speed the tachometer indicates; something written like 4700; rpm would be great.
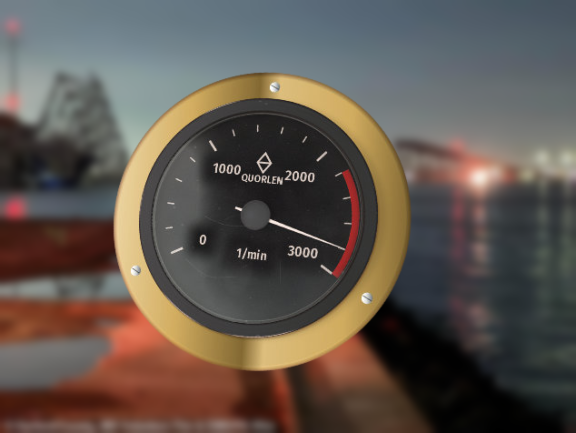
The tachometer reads 2800; rpm
